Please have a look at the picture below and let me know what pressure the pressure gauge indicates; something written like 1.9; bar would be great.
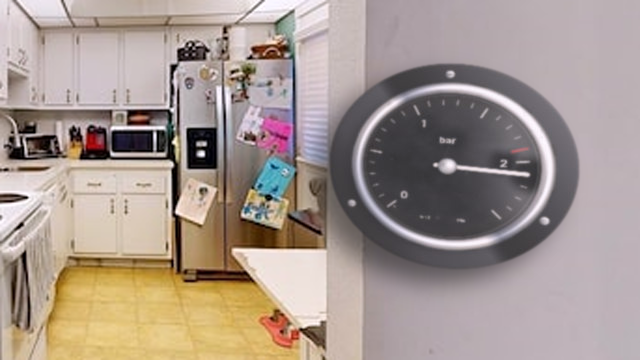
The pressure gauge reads 2.1; bar
